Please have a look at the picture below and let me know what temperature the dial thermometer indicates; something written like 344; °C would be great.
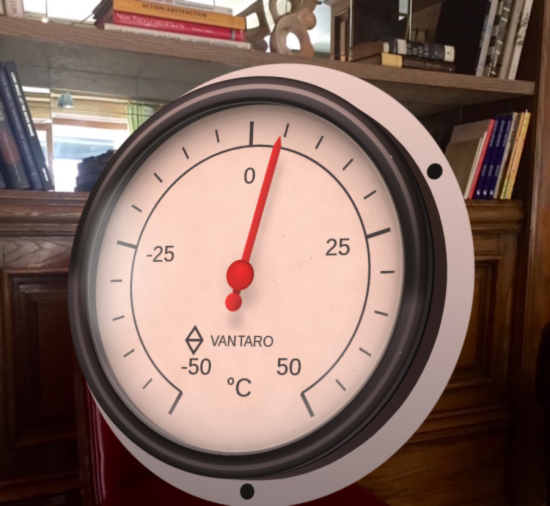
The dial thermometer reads 5; °C
